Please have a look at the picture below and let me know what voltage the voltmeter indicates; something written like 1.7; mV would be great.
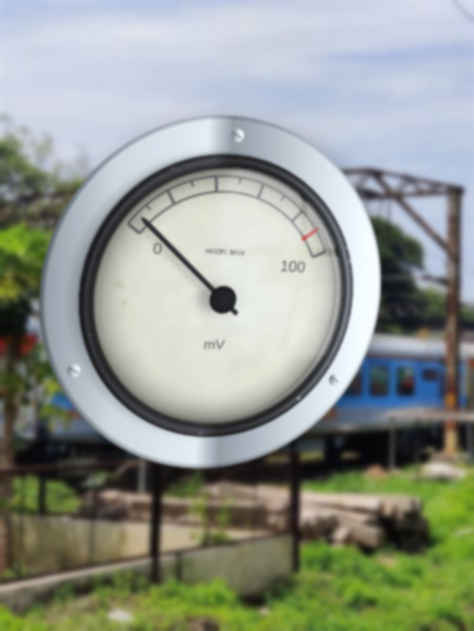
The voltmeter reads 5; mV
